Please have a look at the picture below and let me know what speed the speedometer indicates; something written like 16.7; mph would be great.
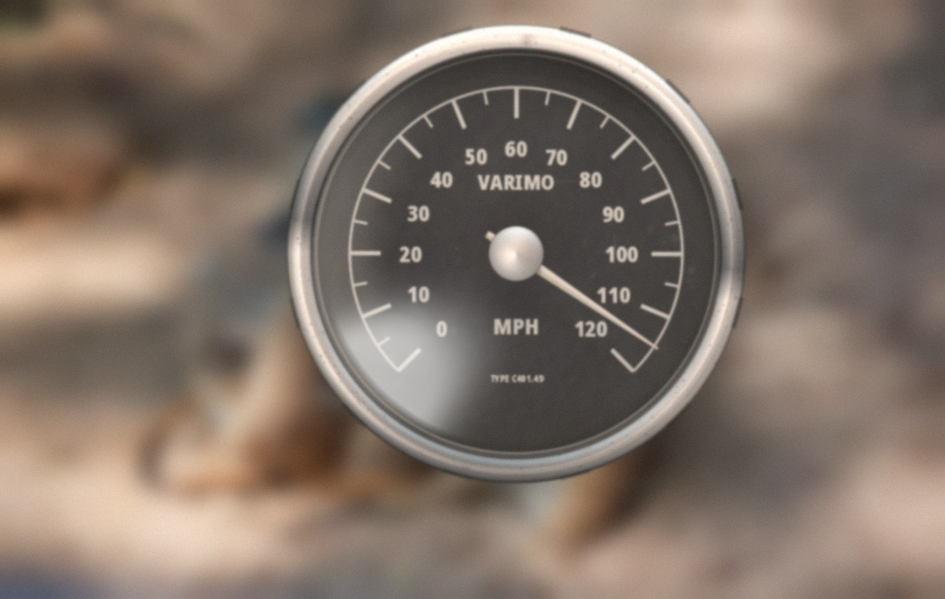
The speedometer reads 115; mph
